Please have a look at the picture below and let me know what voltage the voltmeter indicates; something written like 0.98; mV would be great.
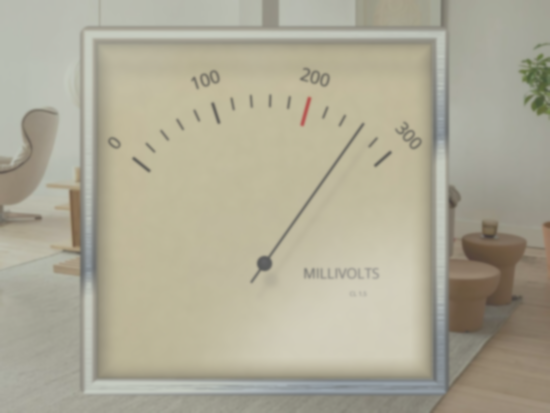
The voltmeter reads 260; mV
